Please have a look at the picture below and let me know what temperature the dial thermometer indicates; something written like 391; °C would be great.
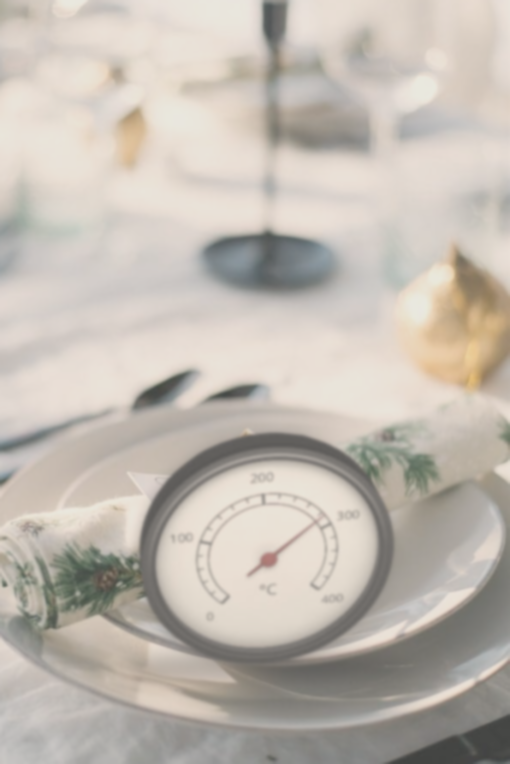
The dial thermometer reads 280; °C
